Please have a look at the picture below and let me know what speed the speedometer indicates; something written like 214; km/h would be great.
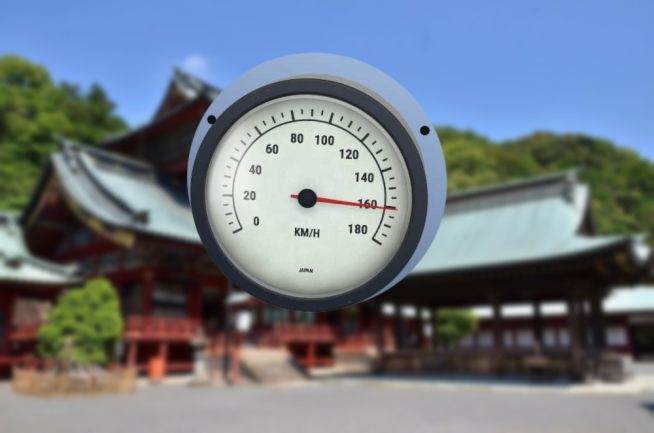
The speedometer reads 160; km/h
